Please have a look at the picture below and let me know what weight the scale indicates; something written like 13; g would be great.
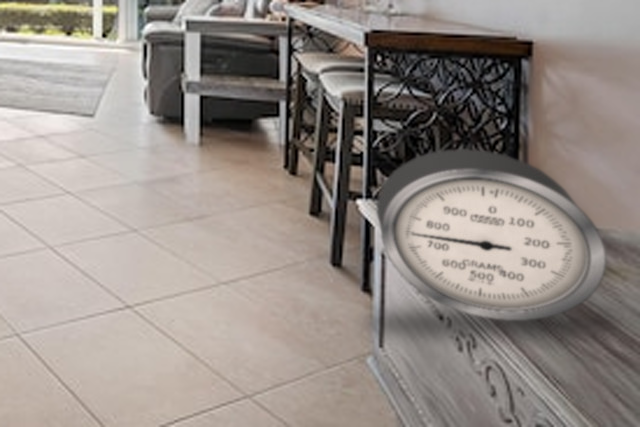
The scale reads 750; g
